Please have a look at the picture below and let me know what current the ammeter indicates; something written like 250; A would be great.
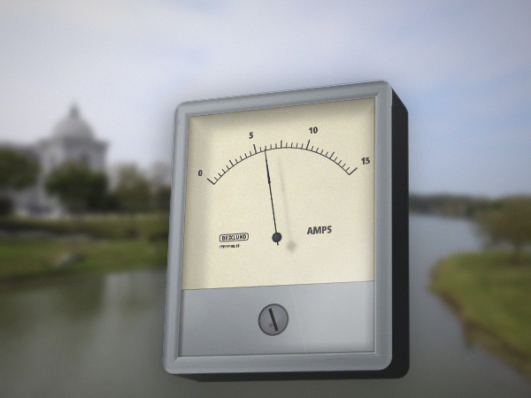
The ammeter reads 6; A
